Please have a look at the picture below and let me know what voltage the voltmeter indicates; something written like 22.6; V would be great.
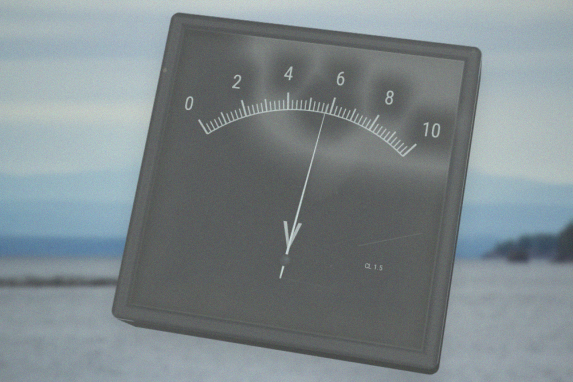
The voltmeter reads 5.8; V
